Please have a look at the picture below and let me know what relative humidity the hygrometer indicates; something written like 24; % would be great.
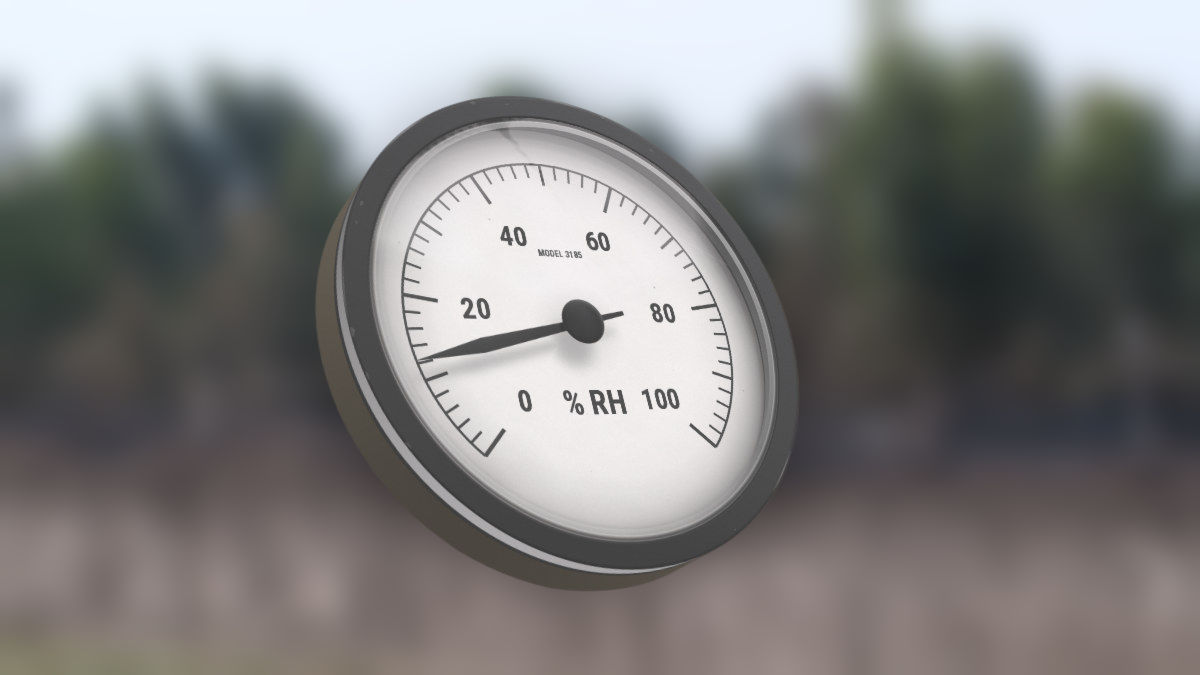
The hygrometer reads 12; %
